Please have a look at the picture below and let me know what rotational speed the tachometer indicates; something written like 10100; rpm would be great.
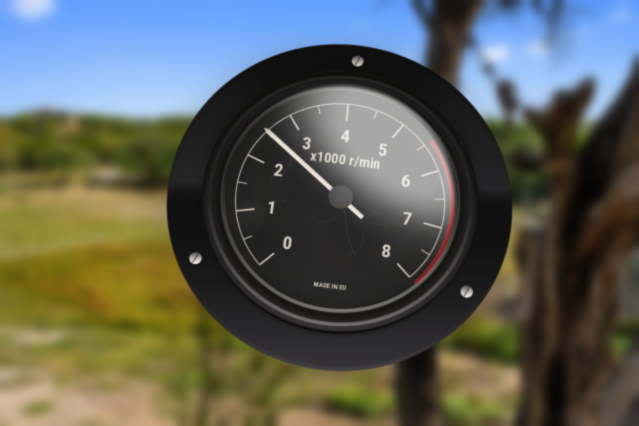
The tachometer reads 2500; rpm
